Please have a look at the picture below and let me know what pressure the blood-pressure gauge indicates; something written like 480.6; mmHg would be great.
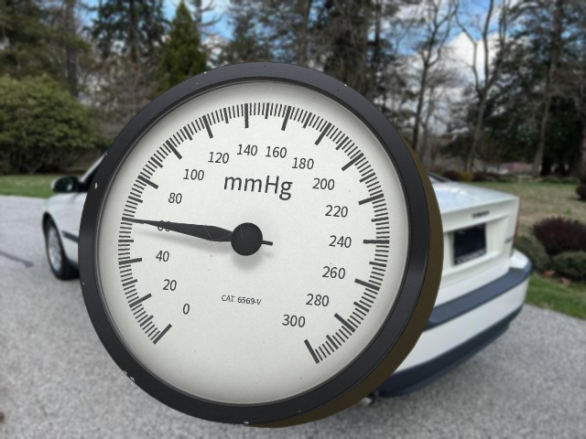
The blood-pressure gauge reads 60; mmHg
